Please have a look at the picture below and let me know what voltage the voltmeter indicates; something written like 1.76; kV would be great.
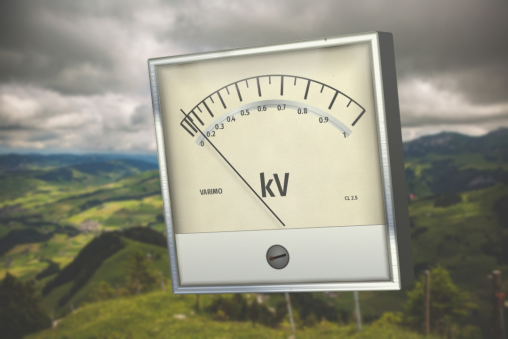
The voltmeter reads 0.15; kV
